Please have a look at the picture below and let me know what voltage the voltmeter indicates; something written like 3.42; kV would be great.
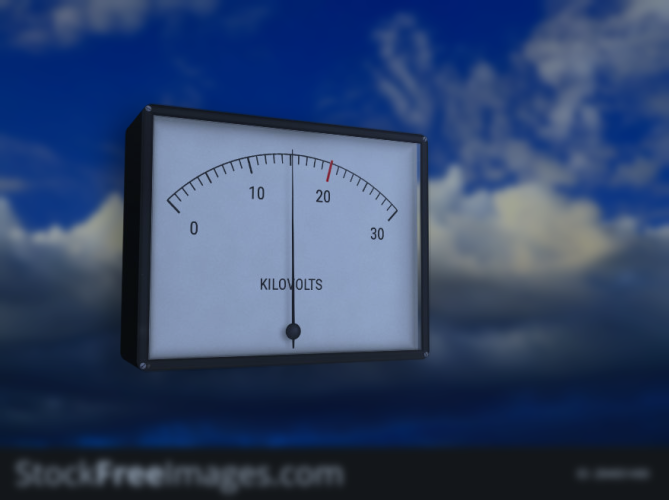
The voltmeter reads 15; kV
